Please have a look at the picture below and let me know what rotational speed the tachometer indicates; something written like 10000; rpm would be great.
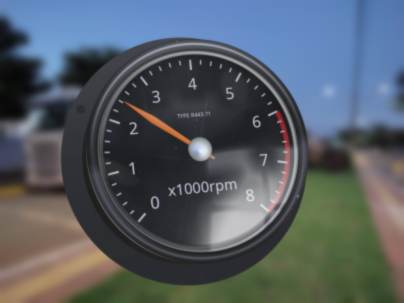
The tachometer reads 2400; rpm
